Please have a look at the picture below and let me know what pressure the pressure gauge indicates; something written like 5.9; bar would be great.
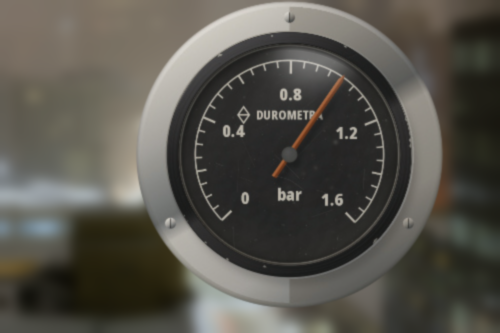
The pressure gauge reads 1; bar
